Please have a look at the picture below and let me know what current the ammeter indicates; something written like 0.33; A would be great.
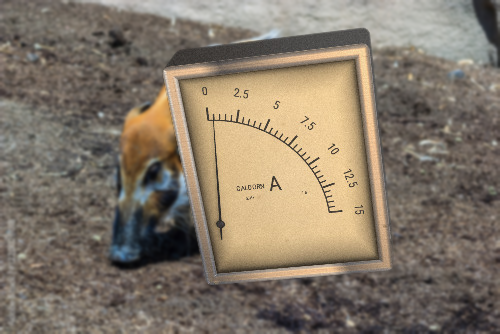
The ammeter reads 0.5; A
